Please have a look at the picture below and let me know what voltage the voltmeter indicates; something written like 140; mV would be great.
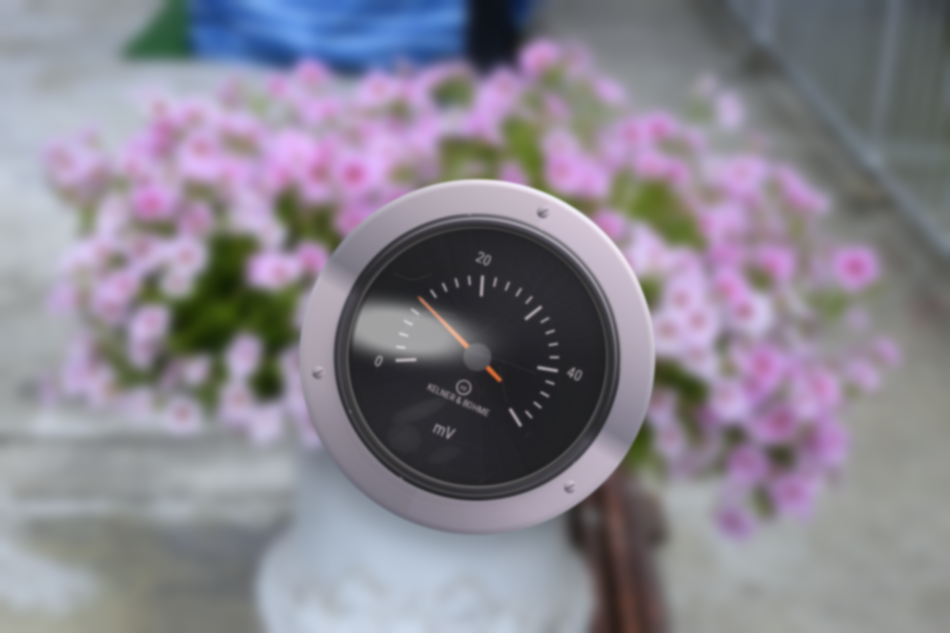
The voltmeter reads 10; mV
